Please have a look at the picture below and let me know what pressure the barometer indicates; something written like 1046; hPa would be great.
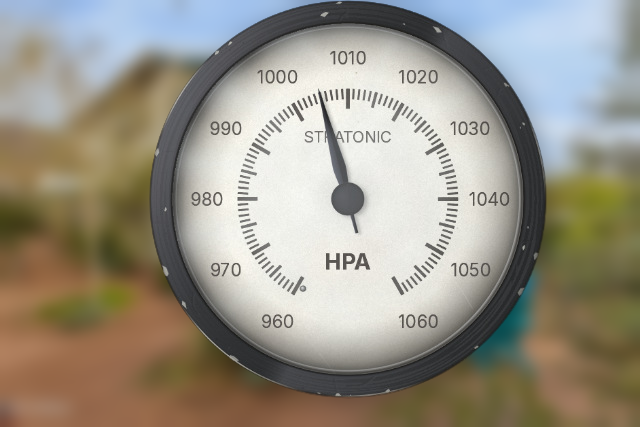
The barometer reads 1005; hPa
